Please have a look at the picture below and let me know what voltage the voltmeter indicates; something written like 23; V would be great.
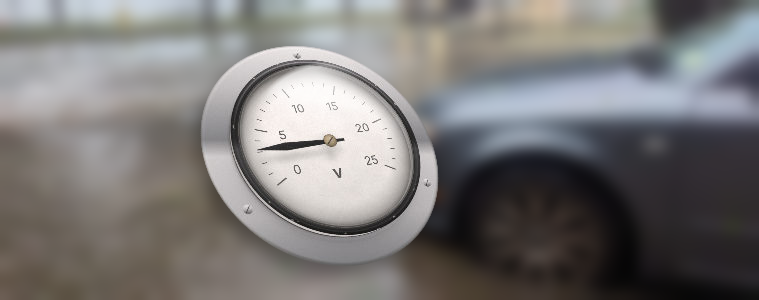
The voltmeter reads 3; V
